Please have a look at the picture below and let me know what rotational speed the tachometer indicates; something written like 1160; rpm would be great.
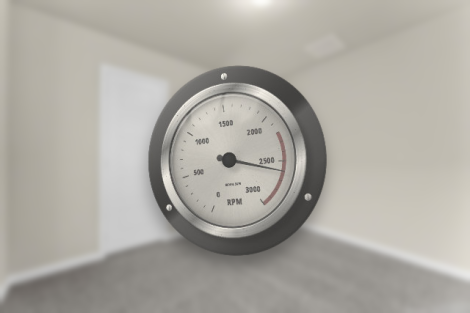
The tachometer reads 2600; rpm
